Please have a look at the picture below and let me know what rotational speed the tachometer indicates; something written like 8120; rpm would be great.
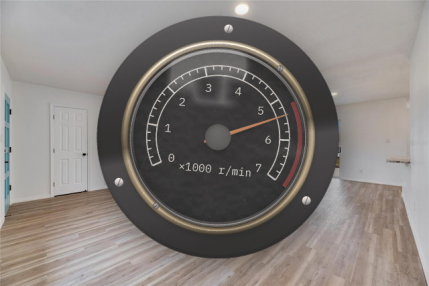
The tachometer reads 5400; rpm
